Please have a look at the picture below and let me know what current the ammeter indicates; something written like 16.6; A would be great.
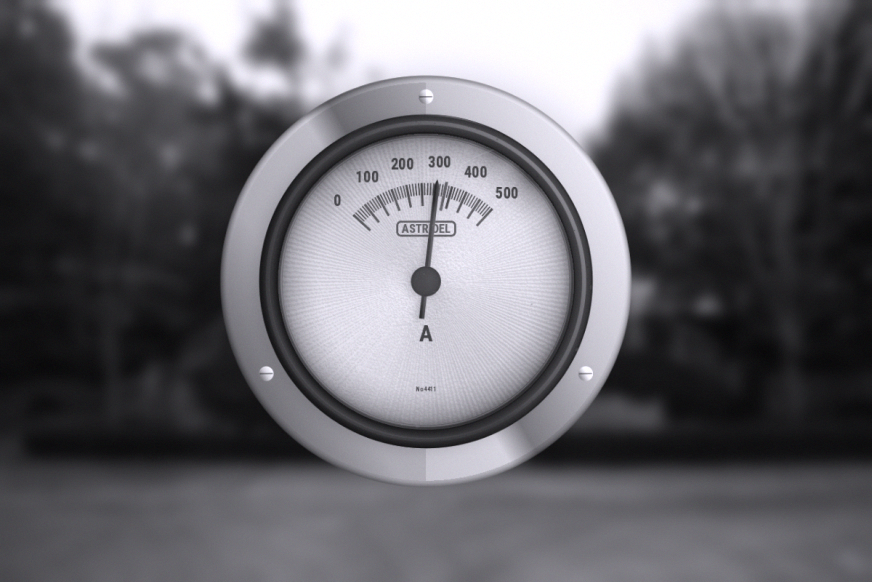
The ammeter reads 300; A
